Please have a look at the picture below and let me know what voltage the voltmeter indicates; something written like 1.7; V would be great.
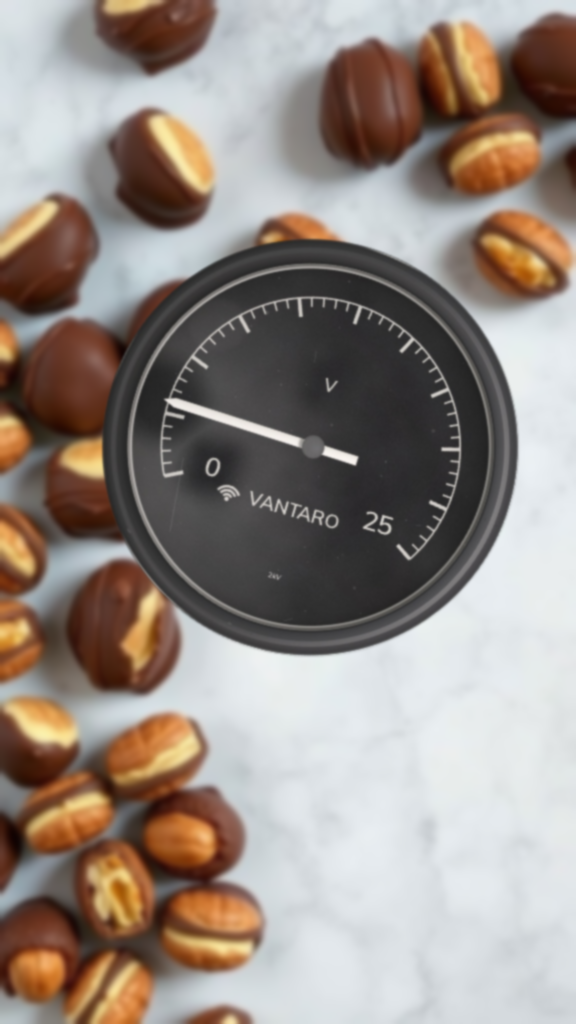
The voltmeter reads 3; V
